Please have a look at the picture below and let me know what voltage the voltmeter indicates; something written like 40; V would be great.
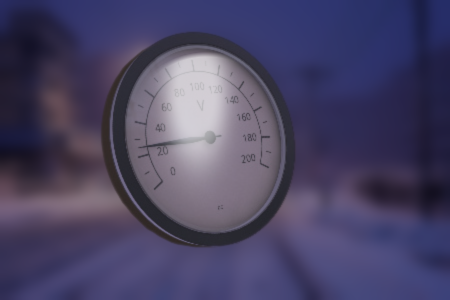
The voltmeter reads 25; V
